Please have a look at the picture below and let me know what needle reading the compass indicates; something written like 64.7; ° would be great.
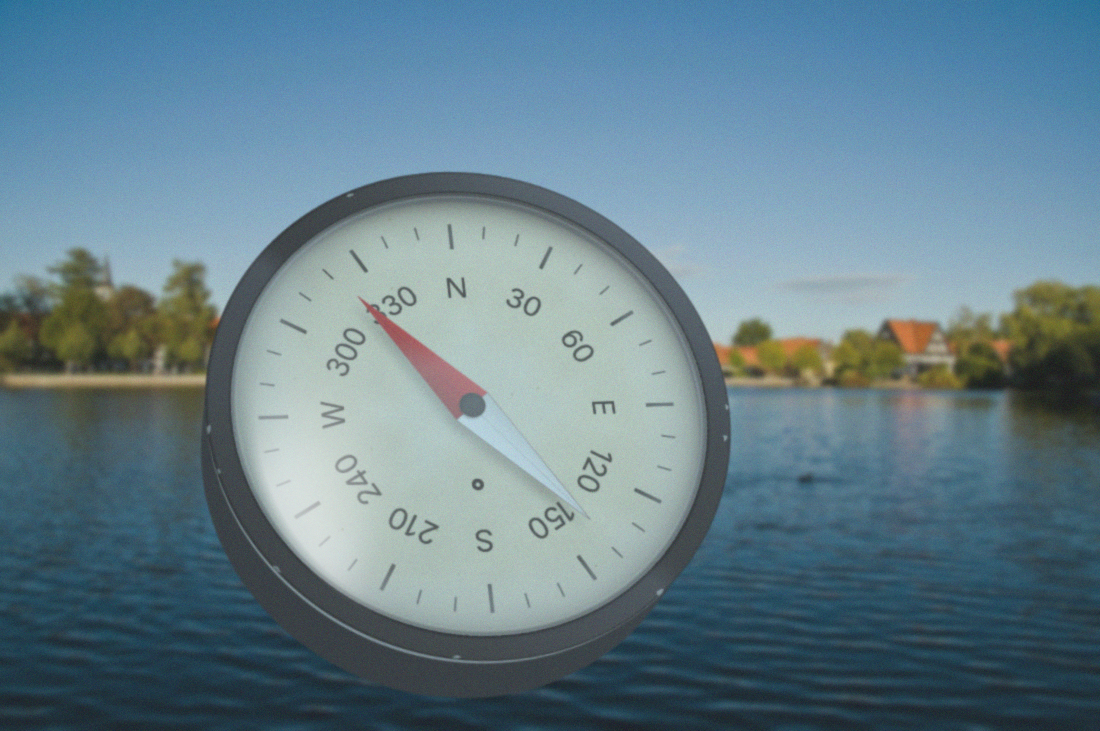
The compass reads 320; °
